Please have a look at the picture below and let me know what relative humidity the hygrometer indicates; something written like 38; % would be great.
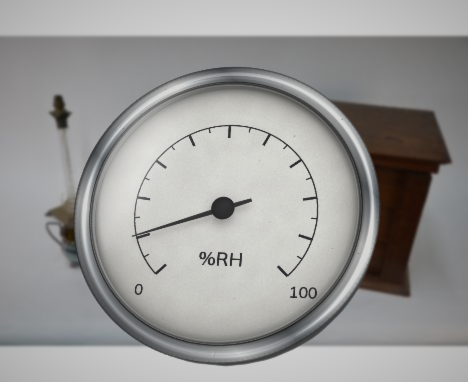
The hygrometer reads 10; %
